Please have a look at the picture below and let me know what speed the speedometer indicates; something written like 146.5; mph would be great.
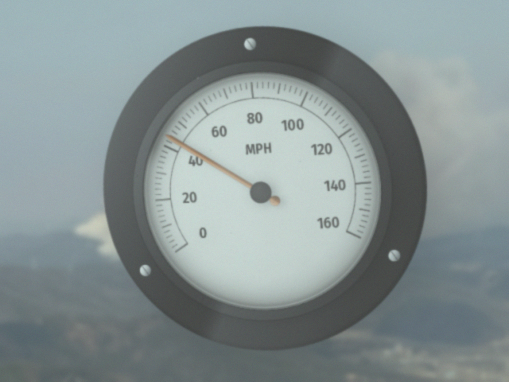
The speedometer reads 44; mph
